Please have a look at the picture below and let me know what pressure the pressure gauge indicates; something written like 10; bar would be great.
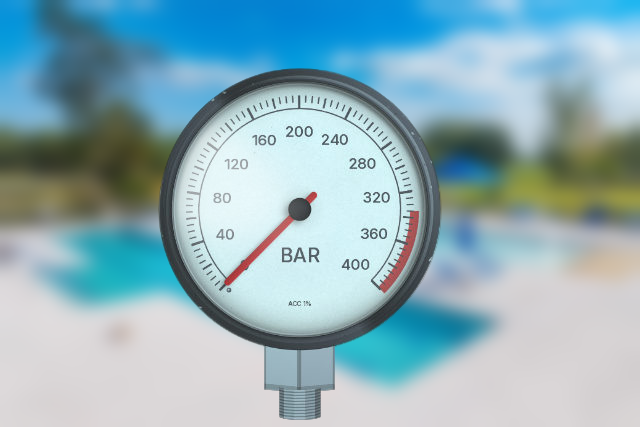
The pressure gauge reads 0; bar
